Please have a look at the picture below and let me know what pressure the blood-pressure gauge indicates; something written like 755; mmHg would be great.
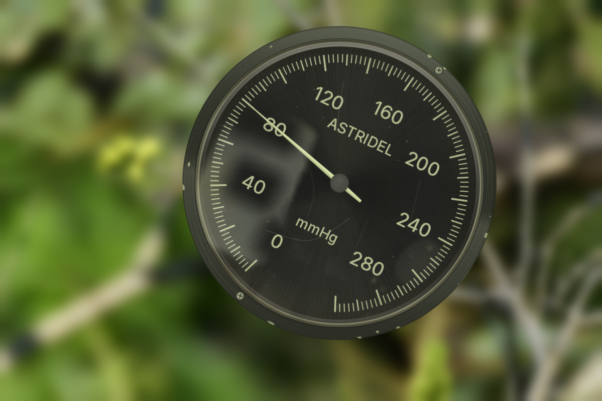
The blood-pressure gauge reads 80; mmHg
